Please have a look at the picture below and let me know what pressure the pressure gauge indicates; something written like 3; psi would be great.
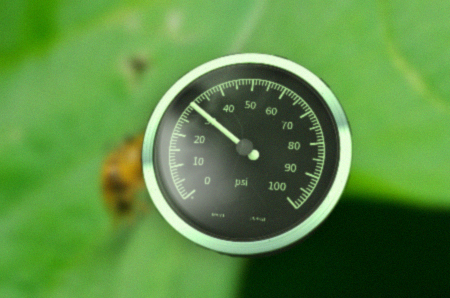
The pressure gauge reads 30; psi
